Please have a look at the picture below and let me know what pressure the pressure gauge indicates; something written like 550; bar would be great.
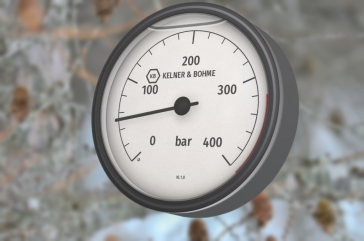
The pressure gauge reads 50; bar
